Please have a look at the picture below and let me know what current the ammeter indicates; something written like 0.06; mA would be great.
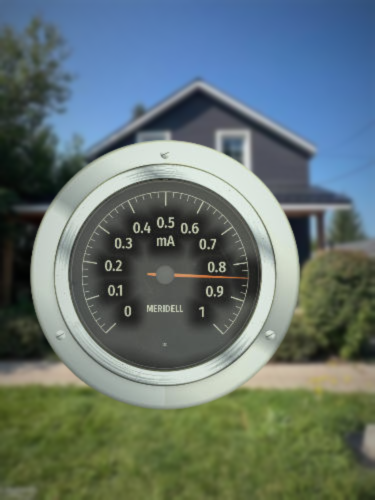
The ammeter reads 0.84; mA
